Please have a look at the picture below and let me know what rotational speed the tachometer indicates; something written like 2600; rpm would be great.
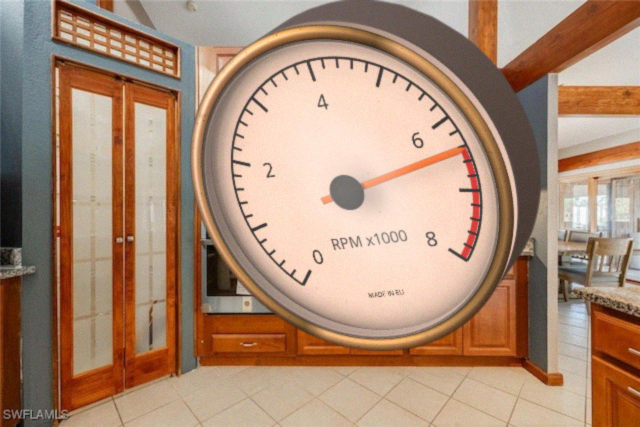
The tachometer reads 6400; rpm
